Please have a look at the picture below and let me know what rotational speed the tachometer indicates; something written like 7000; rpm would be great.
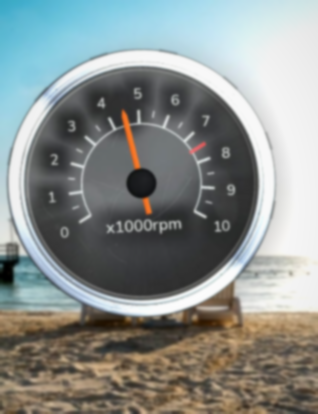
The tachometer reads 4500; rpm
